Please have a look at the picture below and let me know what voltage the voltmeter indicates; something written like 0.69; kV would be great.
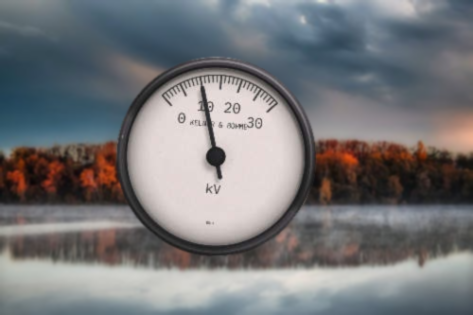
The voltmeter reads 10; kV
